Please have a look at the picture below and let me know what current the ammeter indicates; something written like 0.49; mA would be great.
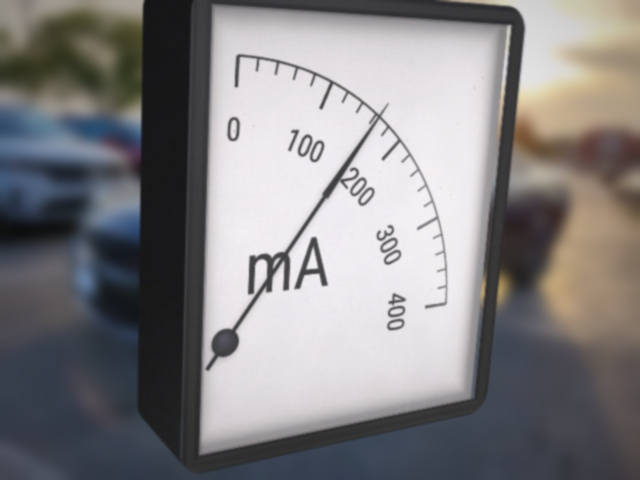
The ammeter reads 160; mA
